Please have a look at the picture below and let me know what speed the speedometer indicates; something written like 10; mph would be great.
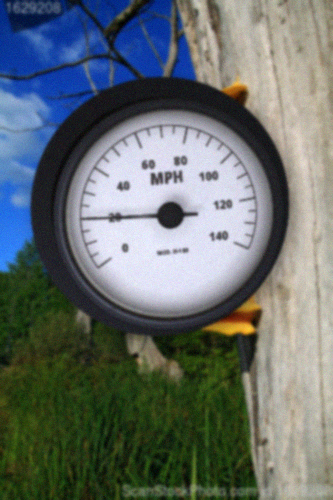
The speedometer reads 20; mph
